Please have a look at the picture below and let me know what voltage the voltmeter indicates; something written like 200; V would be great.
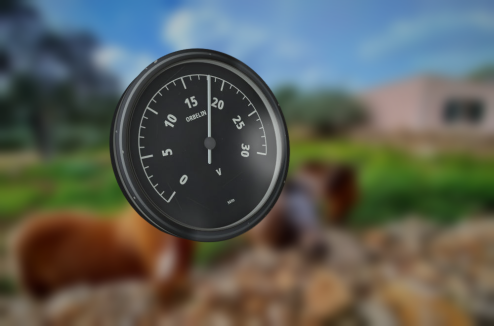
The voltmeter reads 18; V
